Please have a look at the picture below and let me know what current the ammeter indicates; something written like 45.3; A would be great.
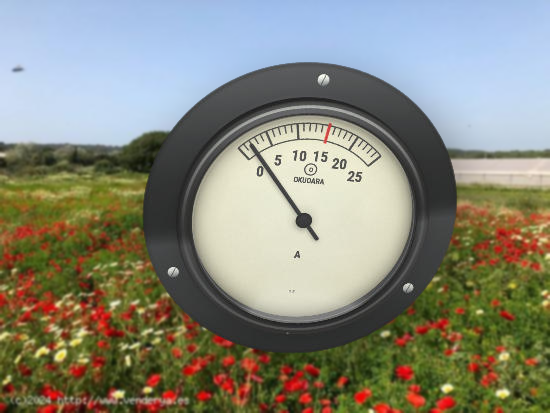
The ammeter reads 2; A
